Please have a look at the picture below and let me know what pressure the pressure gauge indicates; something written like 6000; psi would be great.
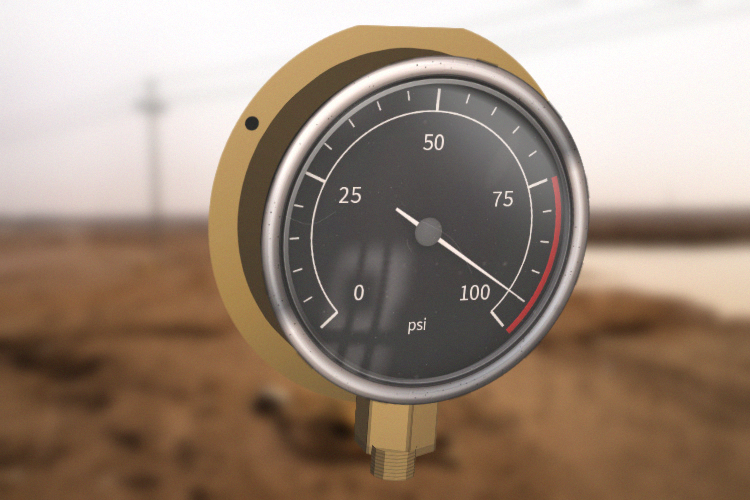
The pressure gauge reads 95; psi
